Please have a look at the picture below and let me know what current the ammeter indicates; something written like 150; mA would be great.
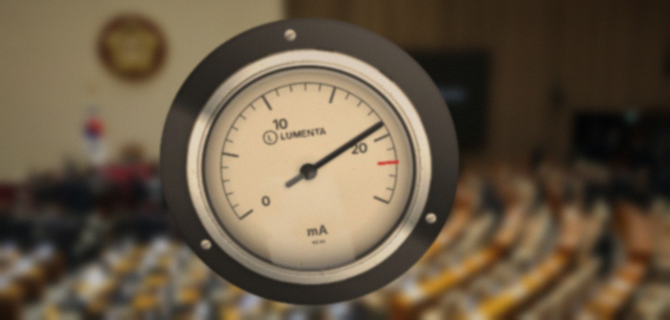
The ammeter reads 19; mA
